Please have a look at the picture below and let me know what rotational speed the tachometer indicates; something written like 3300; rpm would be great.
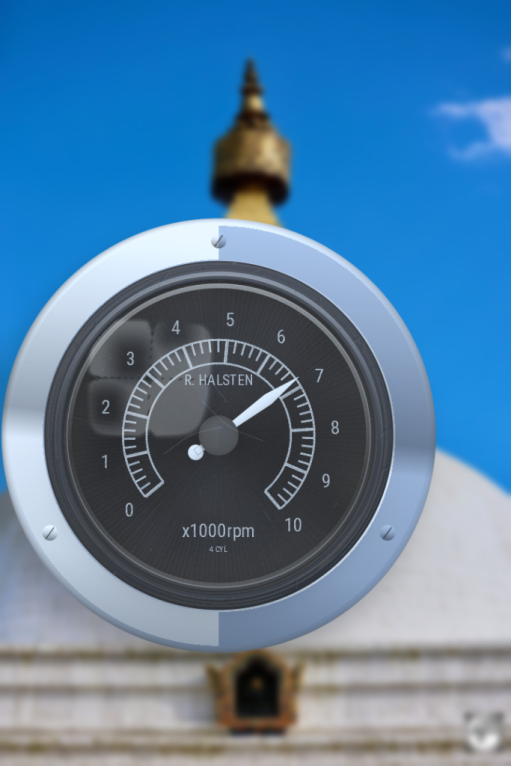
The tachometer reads 6800; rpm
